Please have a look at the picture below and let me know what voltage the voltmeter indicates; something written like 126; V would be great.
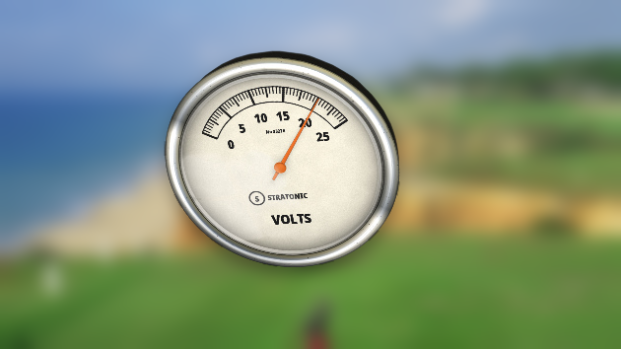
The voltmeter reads 20; V
